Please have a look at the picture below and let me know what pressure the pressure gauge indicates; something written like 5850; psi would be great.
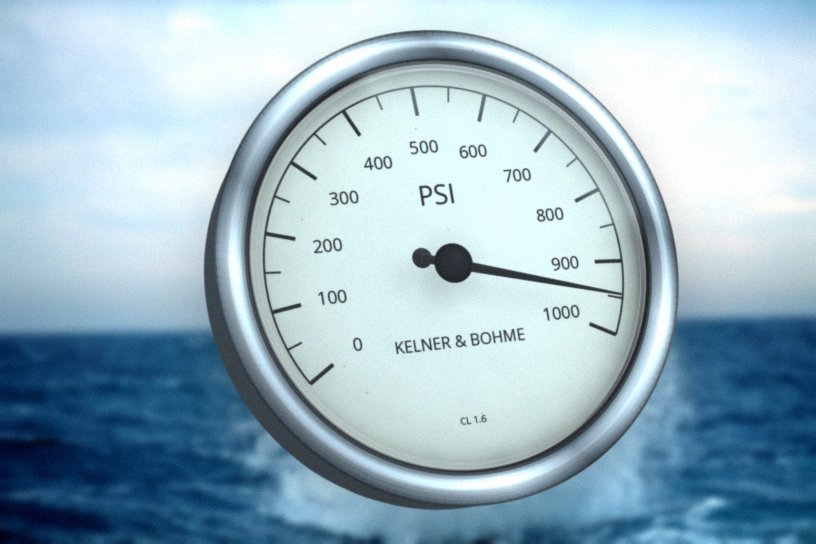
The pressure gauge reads 950; psi
